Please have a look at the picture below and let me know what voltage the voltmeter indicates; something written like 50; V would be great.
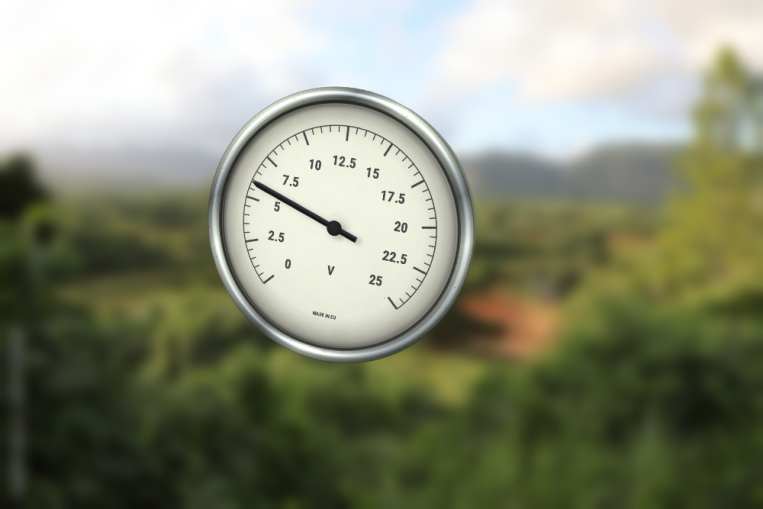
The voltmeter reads 6; V
